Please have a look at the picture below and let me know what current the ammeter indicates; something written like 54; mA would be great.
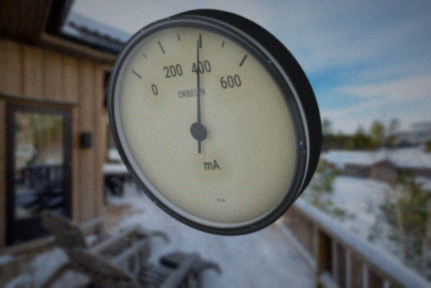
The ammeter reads 400; mA
